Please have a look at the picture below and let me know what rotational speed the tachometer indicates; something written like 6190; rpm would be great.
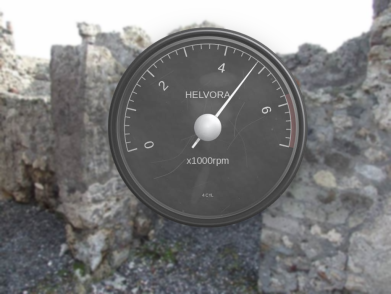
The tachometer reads 4800; rpm
